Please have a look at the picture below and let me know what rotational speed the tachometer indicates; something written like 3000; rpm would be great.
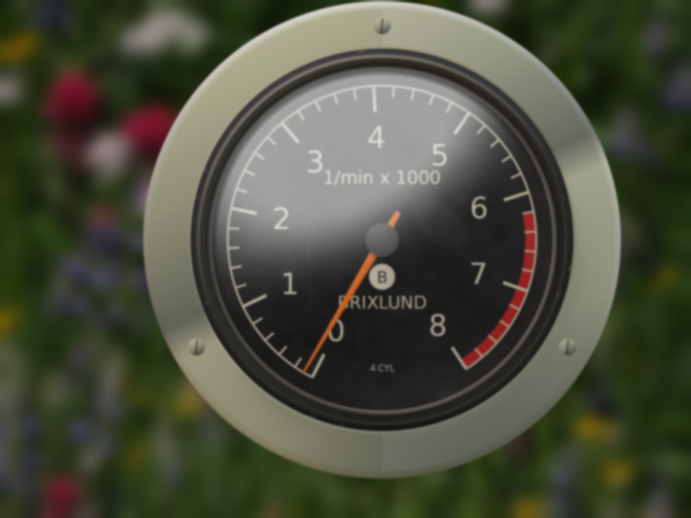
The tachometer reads 100; rpm
